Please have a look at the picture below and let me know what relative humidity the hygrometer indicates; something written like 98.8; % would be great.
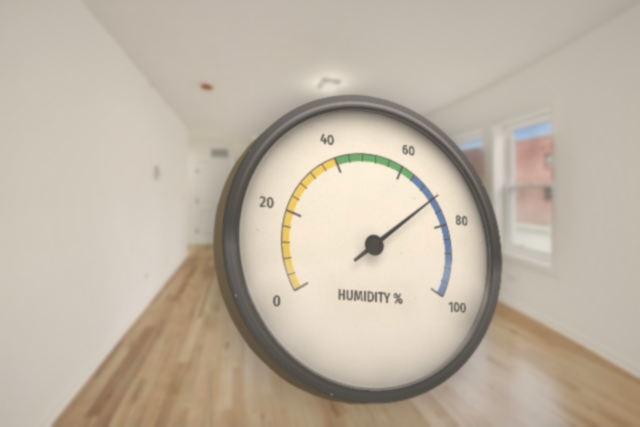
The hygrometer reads 72; %
